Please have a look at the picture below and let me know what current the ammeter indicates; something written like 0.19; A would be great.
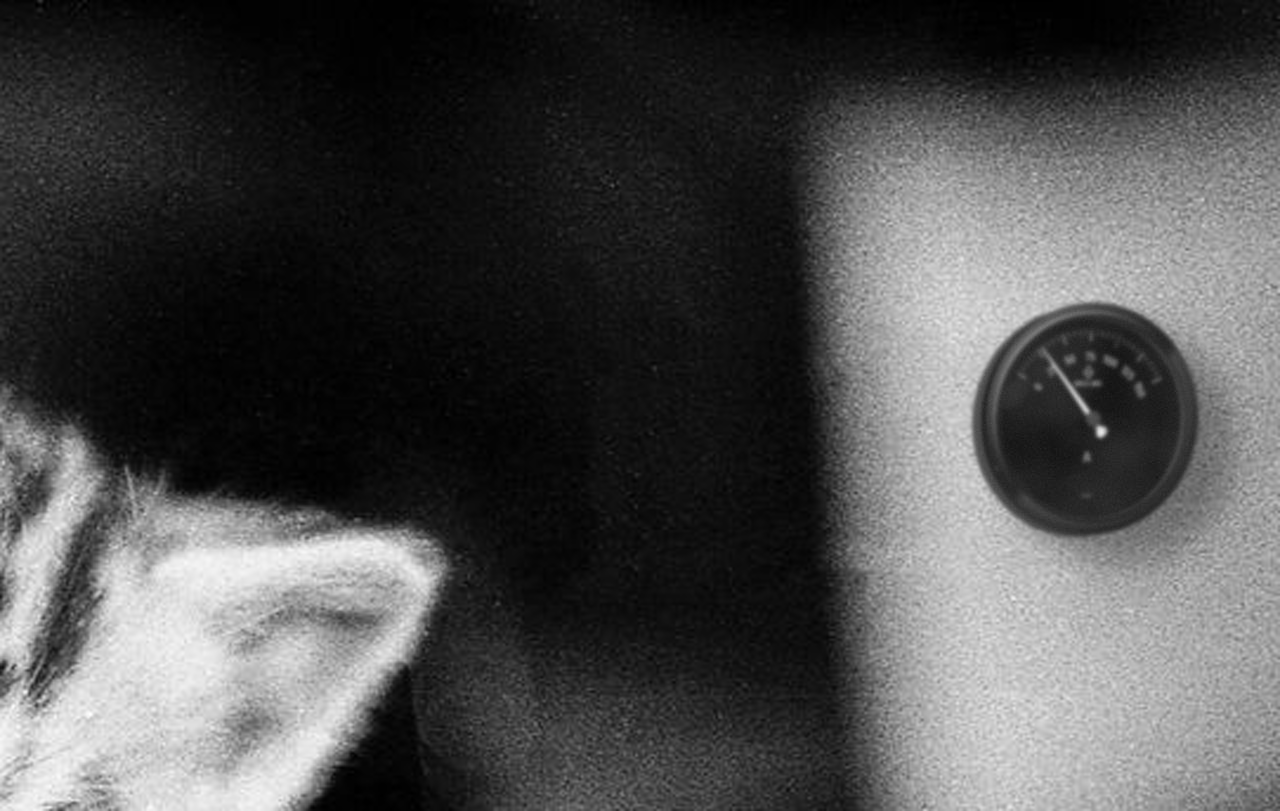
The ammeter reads 25; A
